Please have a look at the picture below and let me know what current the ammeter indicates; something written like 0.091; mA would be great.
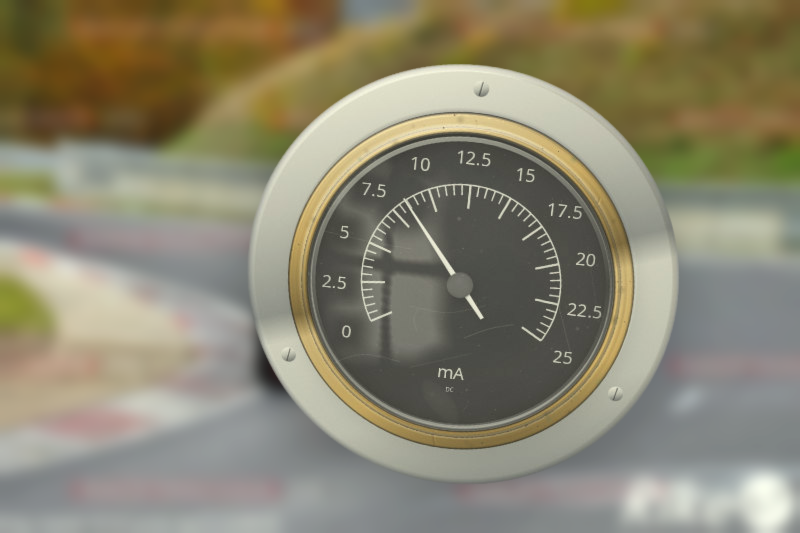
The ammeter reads 8.5; mA
